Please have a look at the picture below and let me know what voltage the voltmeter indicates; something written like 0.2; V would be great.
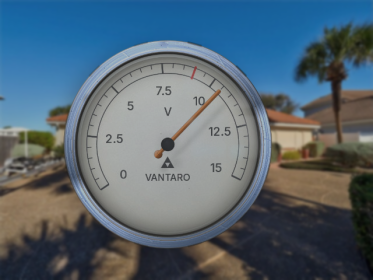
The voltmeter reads 10.5; V
